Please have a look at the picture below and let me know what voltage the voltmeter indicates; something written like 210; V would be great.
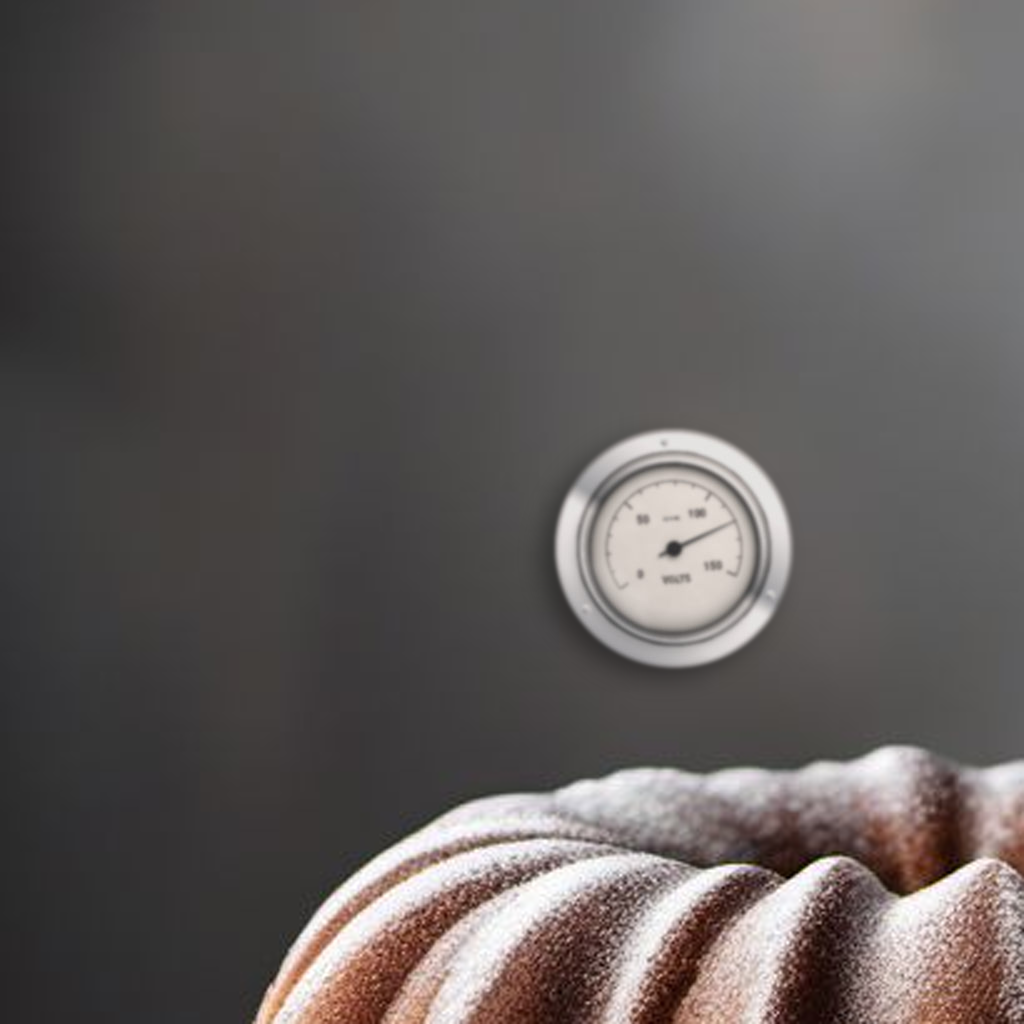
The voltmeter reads 120; V
